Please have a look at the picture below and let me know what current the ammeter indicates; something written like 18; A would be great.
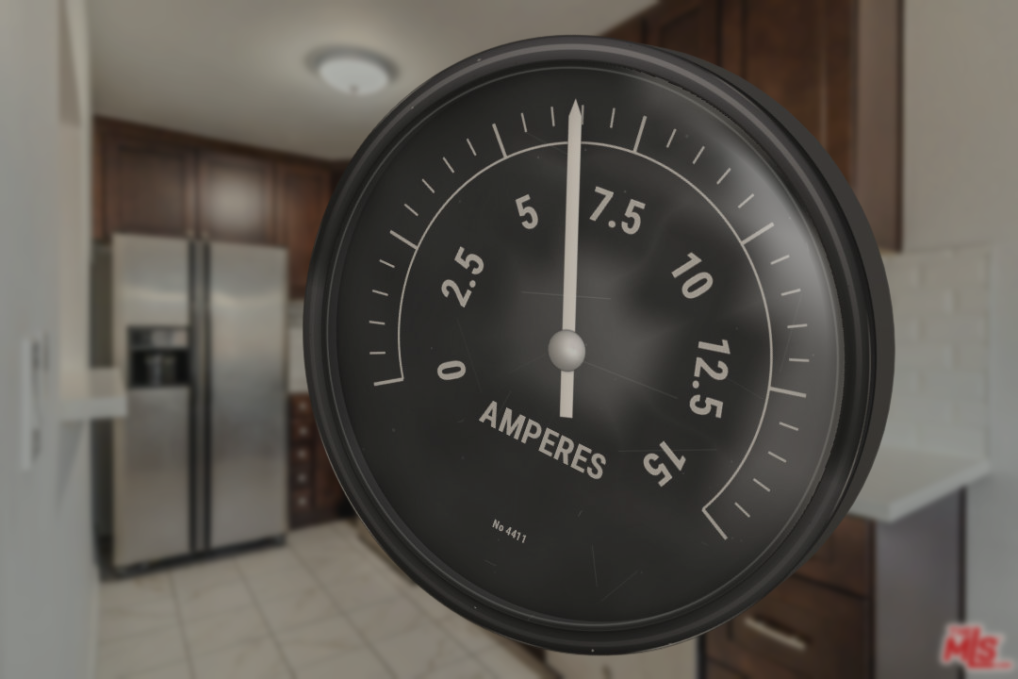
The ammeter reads 6.5; A
